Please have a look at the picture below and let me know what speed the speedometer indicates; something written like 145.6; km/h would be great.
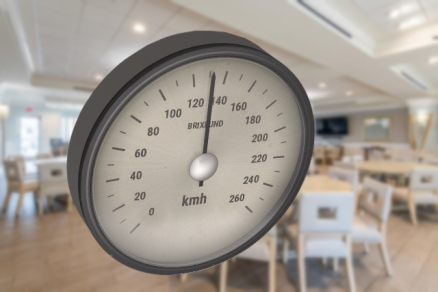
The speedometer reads 130; km/h
